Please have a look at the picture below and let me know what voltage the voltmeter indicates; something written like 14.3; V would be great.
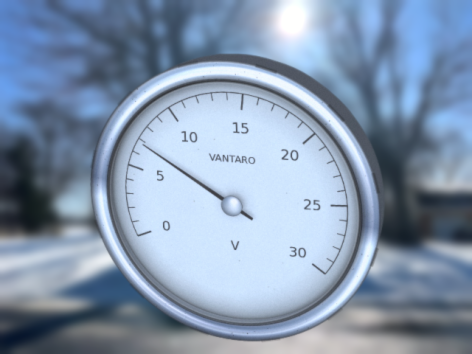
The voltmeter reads 7; V
